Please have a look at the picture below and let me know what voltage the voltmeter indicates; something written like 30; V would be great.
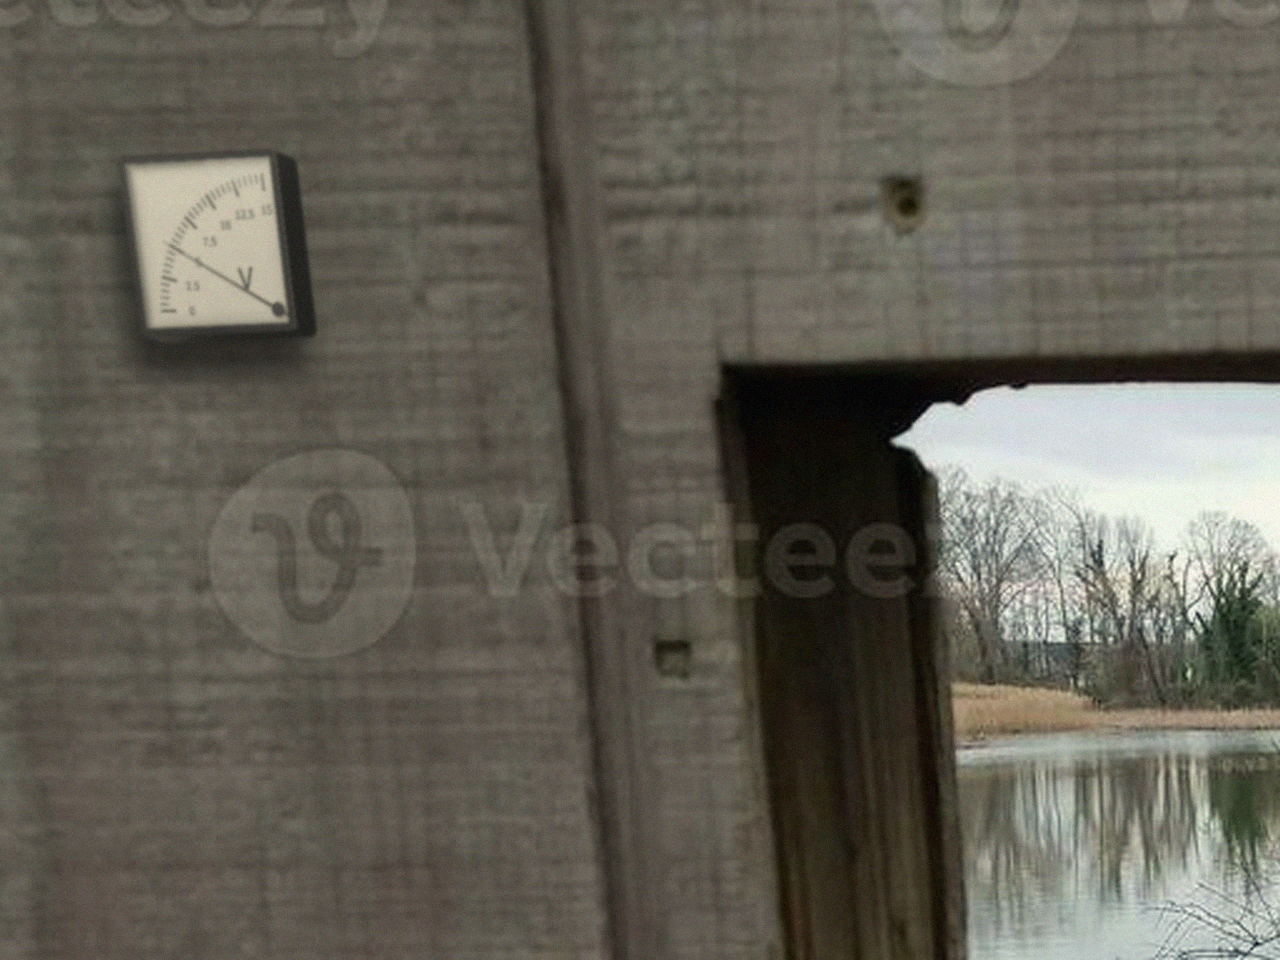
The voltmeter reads 5; V
